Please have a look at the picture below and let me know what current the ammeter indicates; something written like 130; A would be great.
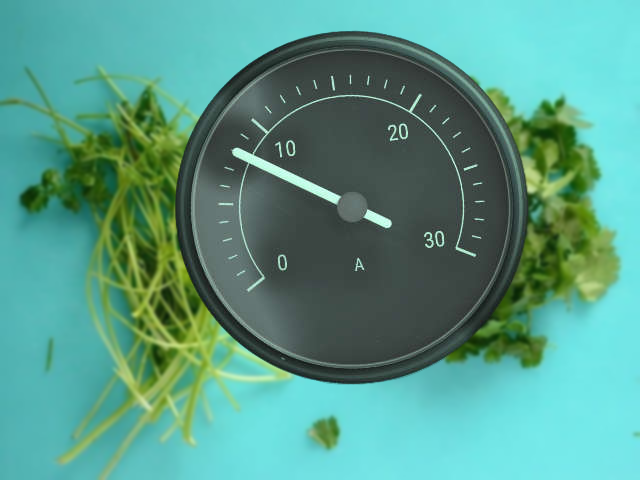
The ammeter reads 8; A
